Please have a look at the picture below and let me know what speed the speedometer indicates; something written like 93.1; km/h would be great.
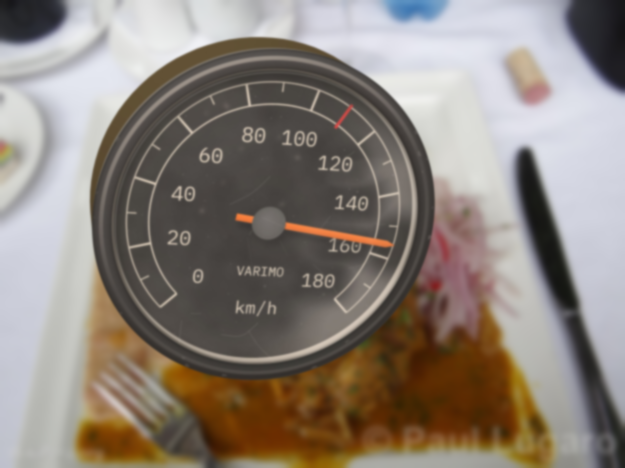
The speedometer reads 155; km/h
